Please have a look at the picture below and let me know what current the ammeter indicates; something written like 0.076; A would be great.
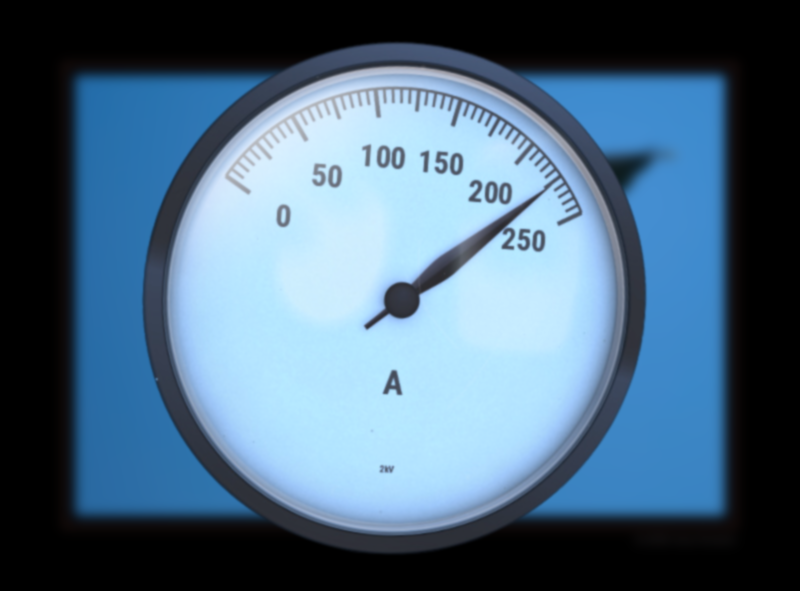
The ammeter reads 225; A
